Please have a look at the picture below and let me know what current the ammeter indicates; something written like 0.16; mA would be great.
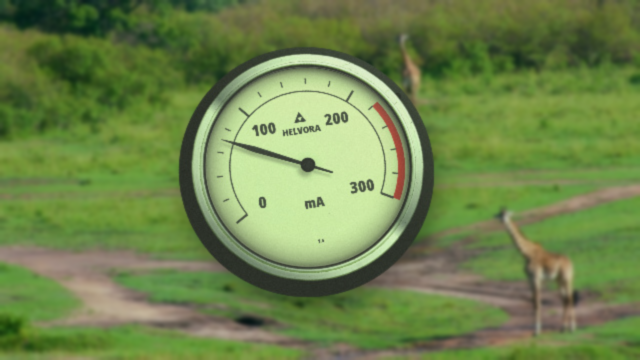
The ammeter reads 70; mA
